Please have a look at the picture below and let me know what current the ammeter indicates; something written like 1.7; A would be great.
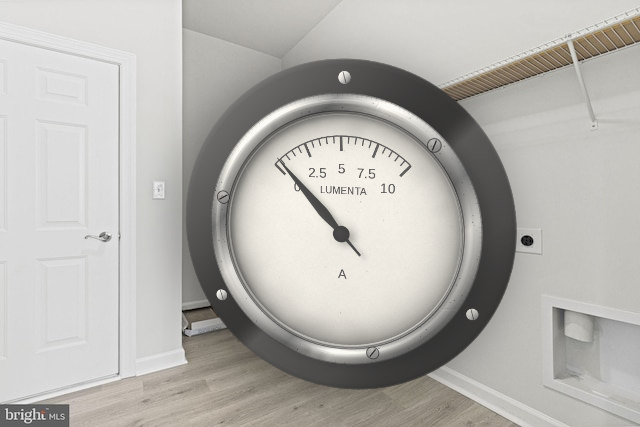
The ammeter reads 0.5; A
